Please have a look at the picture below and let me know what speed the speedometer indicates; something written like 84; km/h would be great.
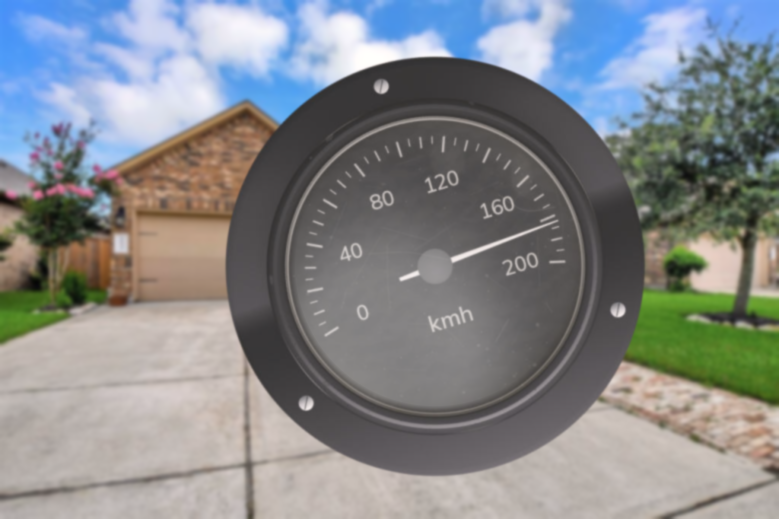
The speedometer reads 182.5; km/h
